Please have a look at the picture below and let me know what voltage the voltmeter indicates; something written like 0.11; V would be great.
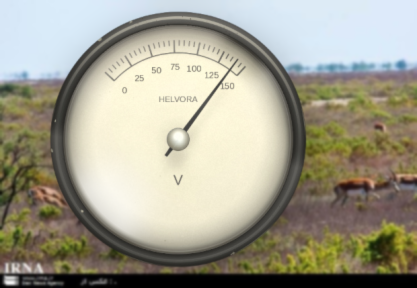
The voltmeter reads 140; V
